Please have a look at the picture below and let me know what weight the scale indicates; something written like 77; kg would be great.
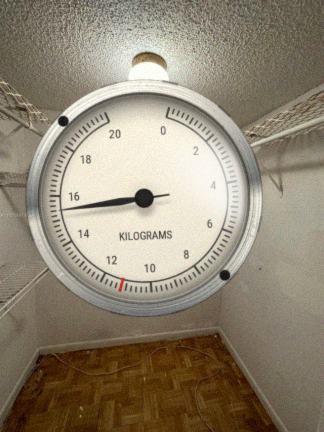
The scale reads 15.4; kg
